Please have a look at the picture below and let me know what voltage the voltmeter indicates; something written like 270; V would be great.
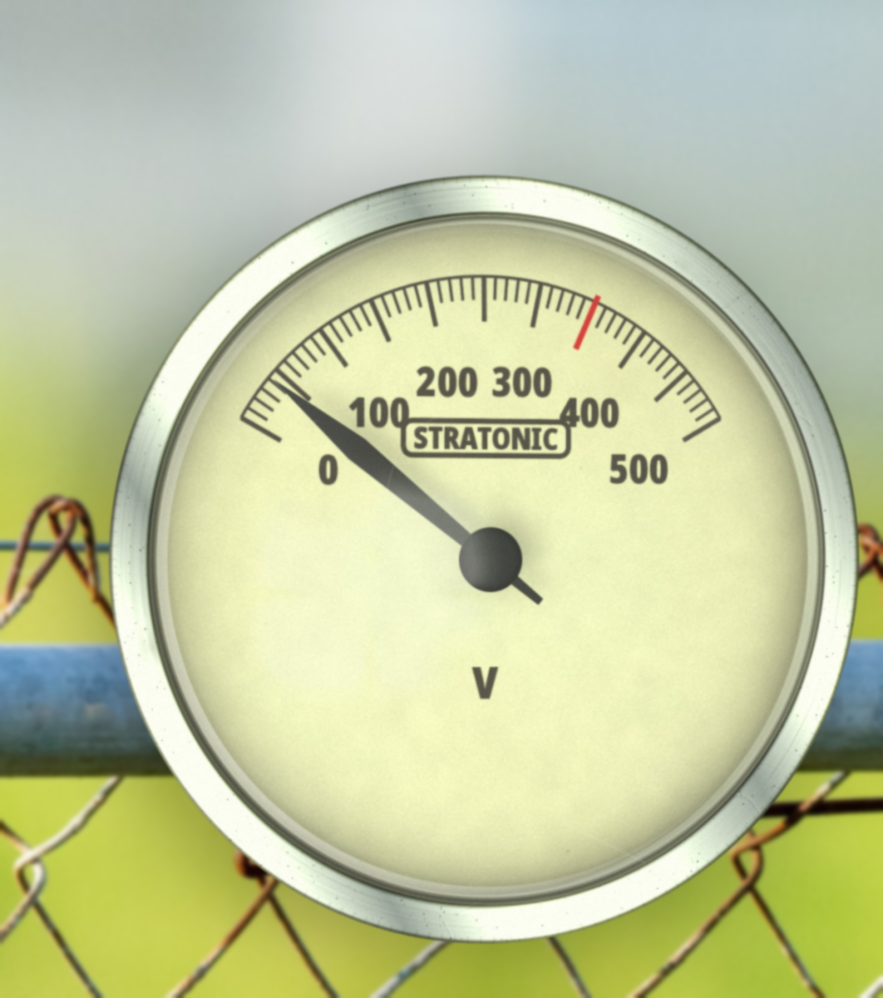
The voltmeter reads 40; V
